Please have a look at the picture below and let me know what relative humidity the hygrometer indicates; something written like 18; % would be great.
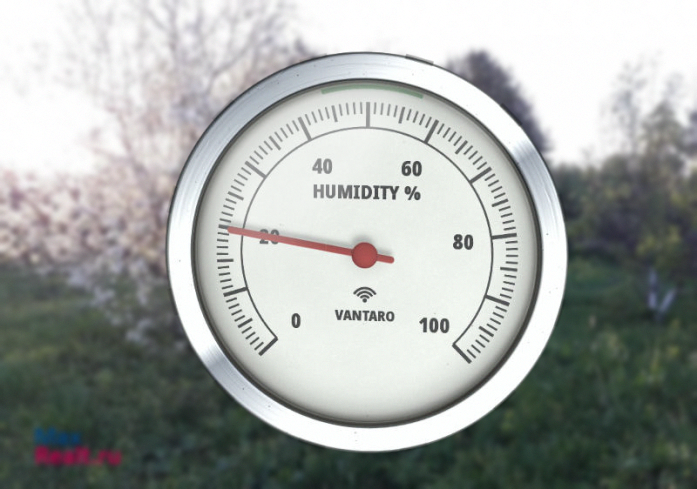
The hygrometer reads 20; %
